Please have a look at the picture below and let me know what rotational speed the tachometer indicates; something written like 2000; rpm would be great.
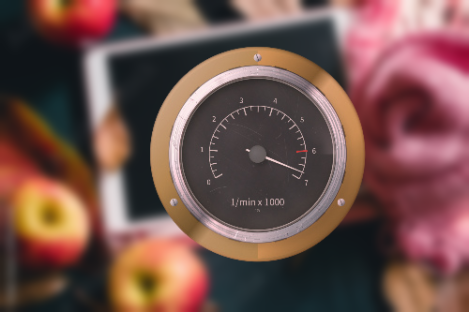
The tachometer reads 6750; rpm
